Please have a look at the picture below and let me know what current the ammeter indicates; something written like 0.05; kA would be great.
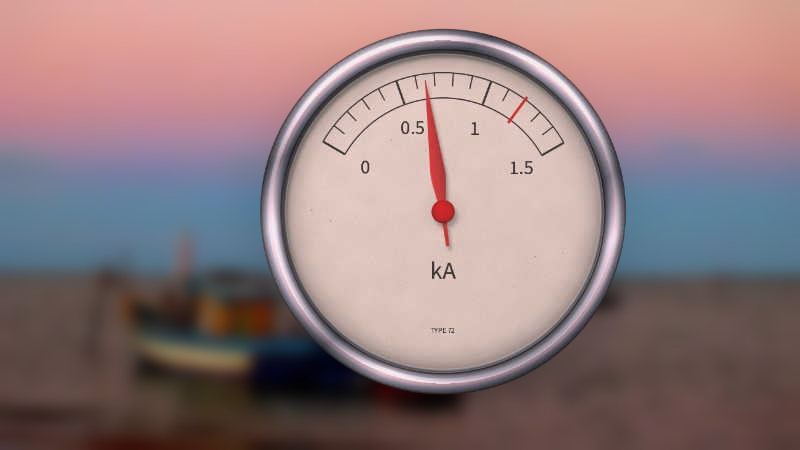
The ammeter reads 0.65; kA
